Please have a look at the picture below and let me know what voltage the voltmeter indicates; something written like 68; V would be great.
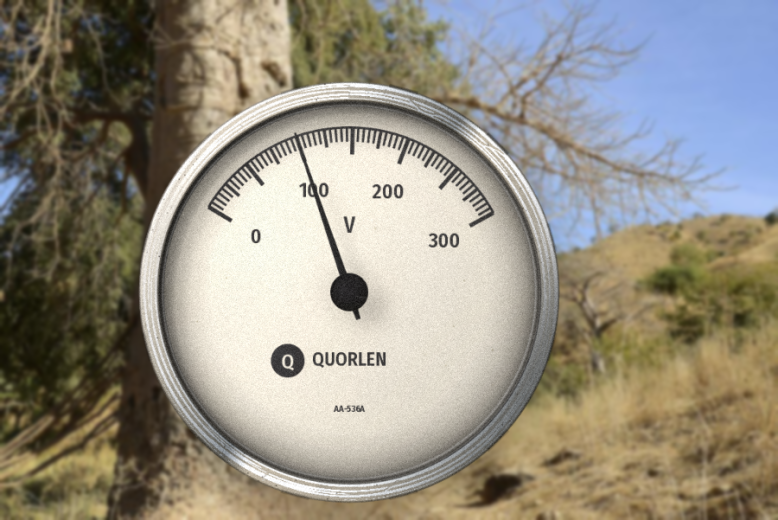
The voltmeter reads 100; V
